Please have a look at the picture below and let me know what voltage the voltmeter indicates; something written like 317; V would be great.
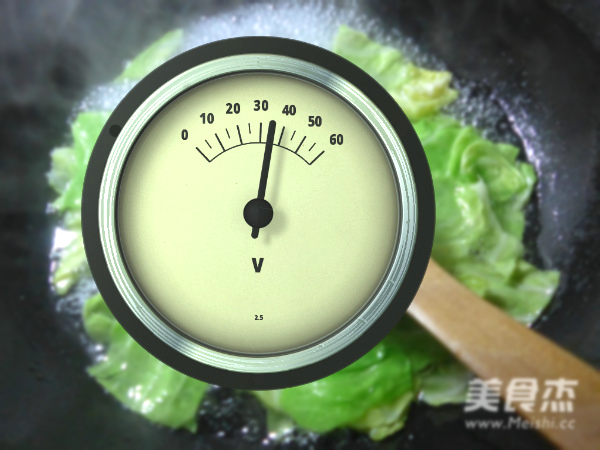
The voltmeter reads 35; V
